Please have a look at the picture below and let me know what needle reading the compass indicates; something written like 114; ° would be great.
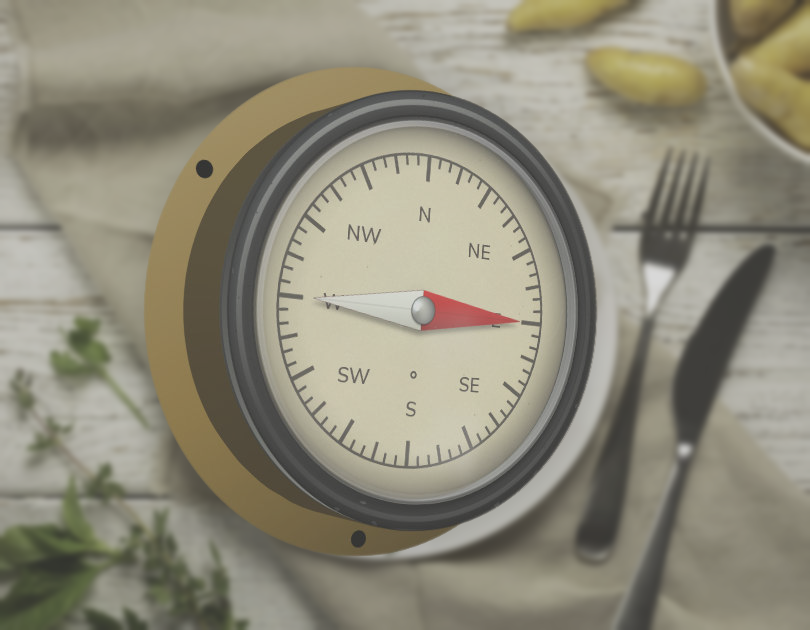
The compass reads 90; °
